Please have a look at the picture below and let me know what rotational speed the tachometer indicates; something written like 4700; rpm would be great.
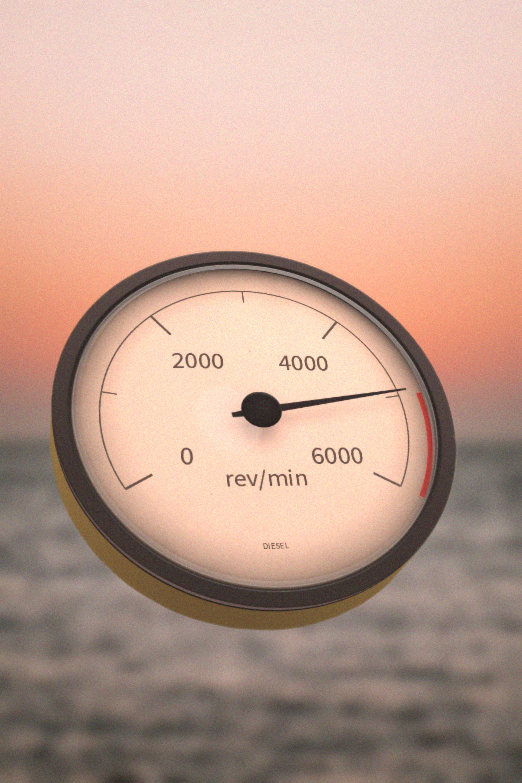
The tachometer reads 5000; rpm
